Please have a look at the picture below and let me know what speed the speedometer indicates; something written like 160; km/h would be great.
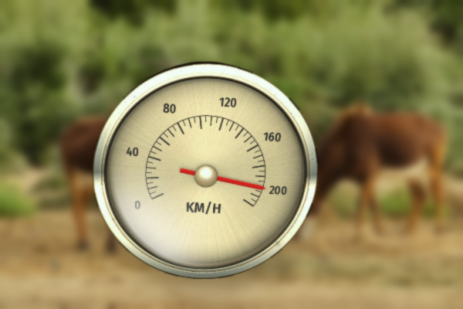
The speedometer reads 200; km/h
